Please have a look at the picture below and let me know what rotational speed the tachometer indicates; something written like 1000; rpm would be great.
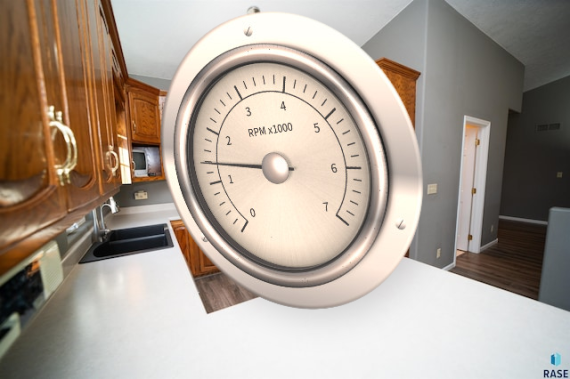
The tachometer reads 1400; rpm
